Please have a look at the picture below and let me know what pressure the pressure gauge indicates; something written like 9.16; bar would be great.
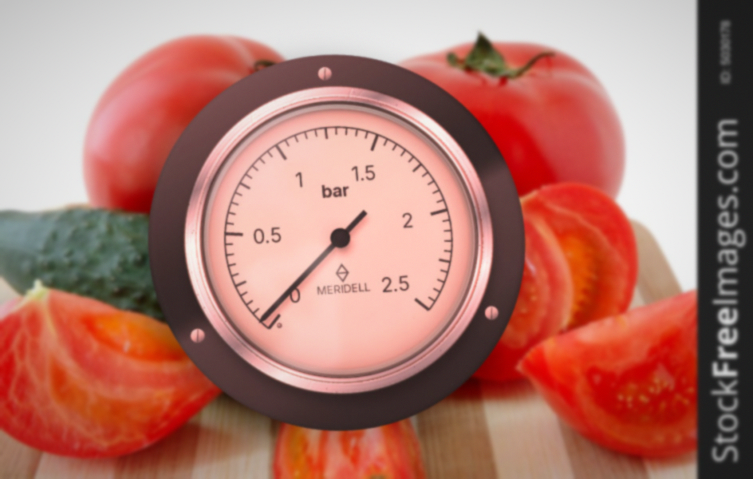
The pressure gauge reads 0.05; bar
